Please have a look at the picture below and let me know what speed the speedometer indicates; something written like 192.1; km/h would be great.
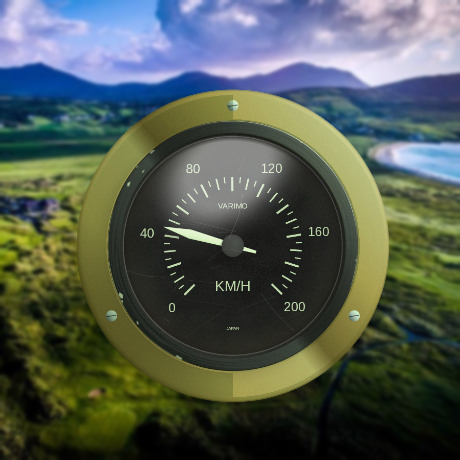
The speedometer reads 45; km/h
